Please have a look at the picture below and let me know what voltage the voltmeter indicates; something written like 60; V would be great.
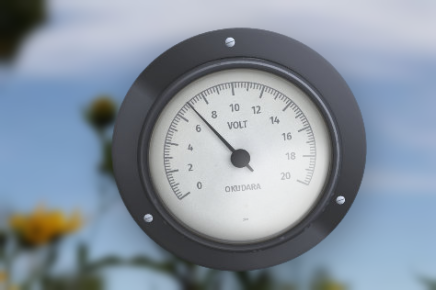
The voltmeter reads 7; V
